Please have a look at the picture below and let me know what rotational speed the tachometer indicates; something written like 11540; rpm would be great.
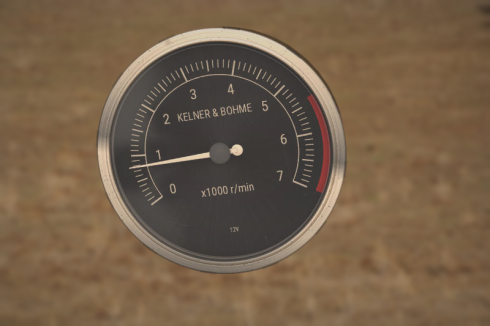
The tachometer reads 800; rpm
